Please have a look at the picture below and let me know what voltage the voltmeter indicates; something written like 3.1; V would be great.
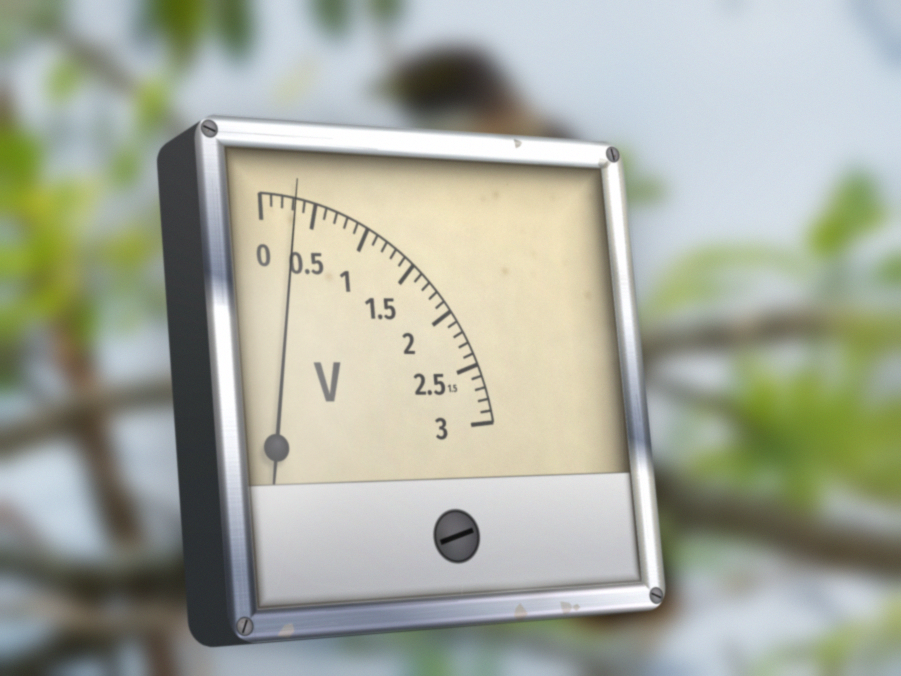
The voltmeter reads 0.3; V
